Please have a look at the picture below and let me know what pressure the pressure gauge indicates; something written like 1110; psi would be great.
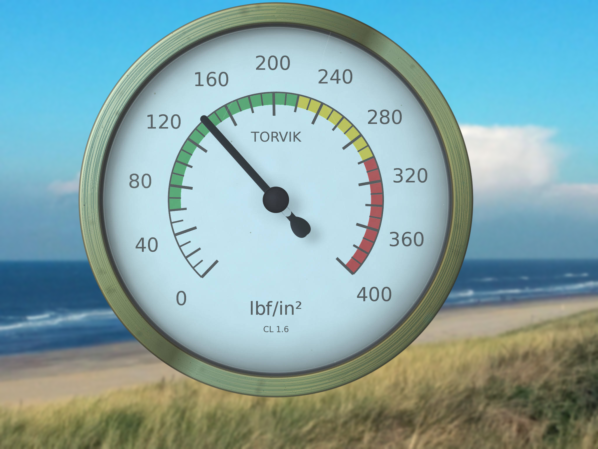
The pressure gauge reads 140; psi
